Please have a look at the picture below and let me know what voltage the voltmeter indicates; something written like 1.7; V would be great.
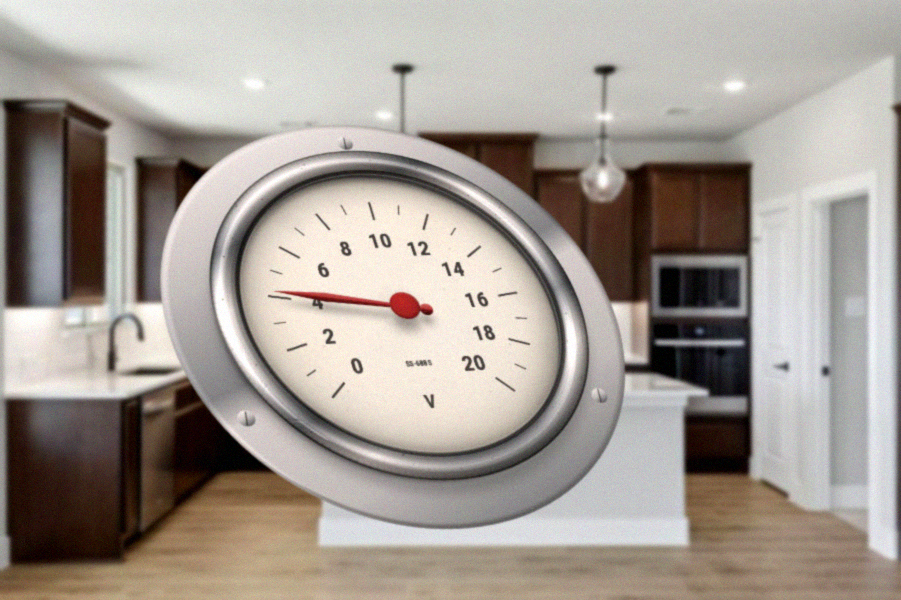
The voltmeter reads 4; V
